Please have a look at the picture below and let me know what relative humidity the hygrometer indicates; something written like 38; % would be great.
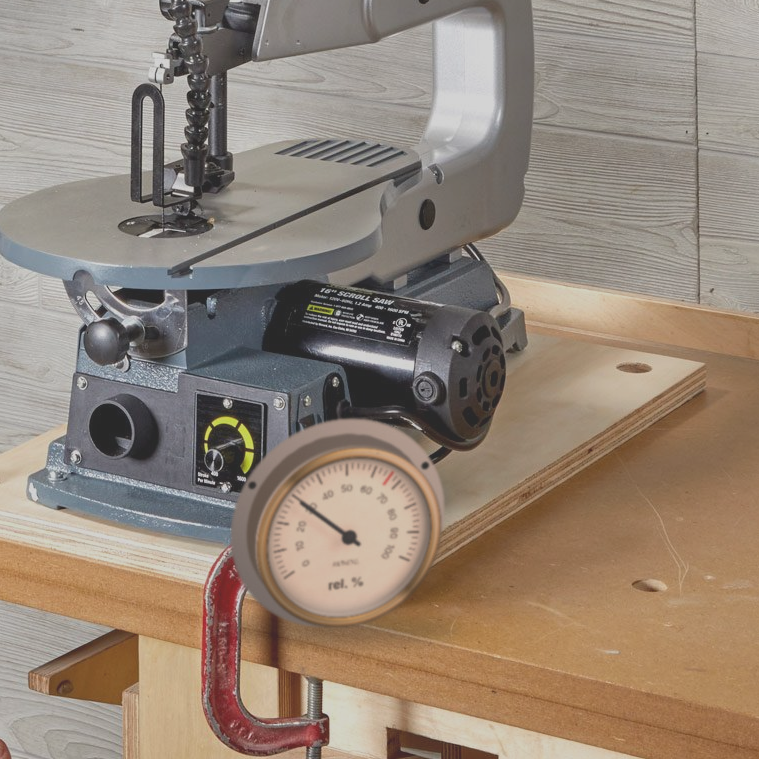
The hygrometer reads 30; %
